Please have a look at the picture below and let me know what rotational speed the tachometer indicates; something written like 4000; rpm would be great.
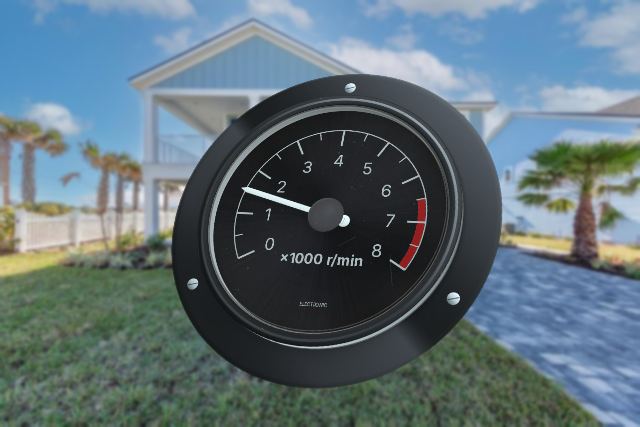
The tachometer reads 1500; rpm
